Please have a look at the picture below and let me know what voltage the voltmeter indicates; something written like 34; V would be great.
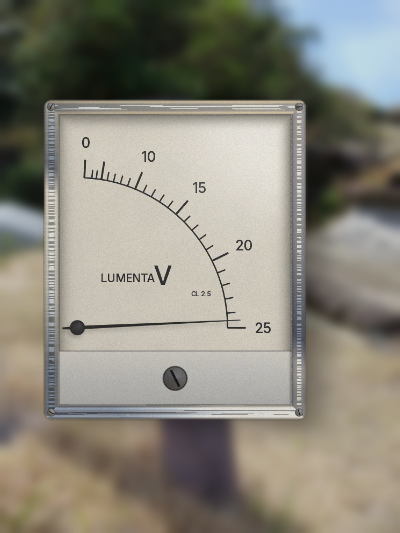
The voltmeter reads 24.5; V
